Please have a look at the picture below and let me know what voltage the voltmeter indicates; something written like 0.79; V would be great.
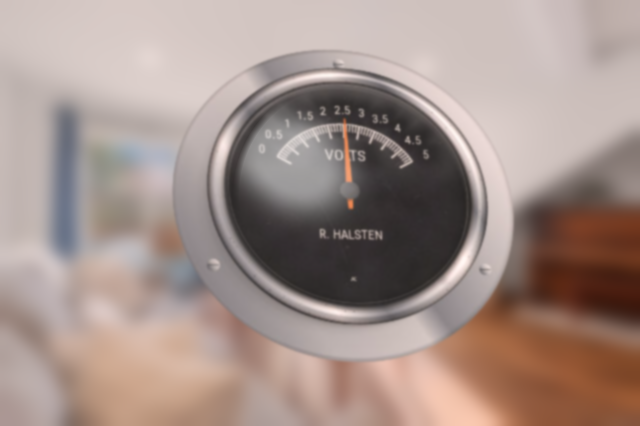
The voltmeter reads 2.5; V
